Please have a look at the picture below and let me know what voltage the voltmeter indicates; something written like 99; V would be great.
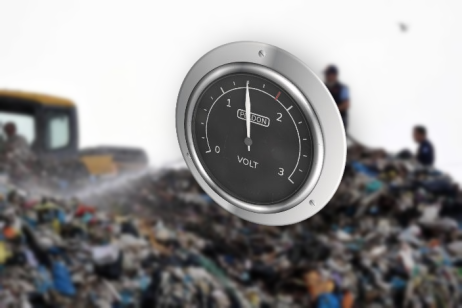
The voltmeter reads 1.4; V
